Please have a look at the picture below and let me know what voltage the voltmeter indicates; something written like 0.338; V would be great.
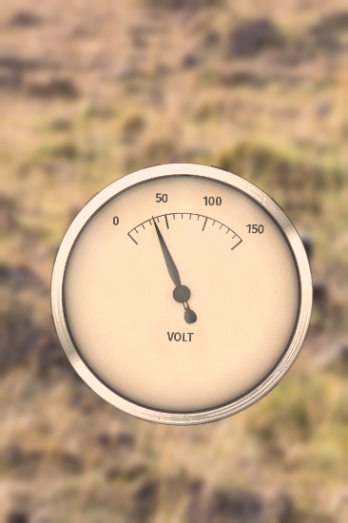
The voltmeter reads 35; V
